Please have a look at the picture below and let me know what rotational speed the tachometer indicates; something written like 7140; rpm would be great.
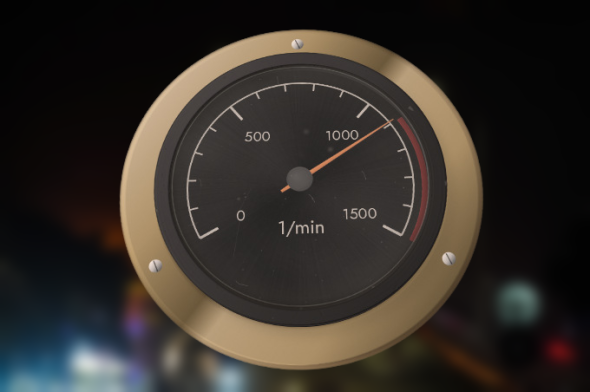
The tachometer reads 1100; rpm
